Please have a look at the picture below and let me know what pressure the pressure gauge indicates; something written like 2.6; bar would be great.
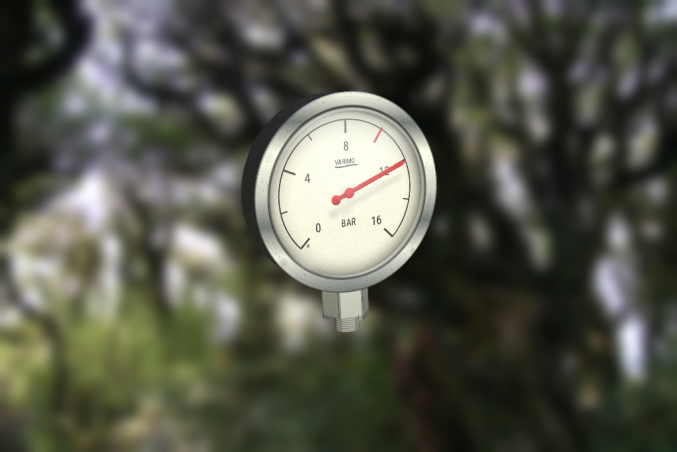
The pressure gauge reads 12; bar
